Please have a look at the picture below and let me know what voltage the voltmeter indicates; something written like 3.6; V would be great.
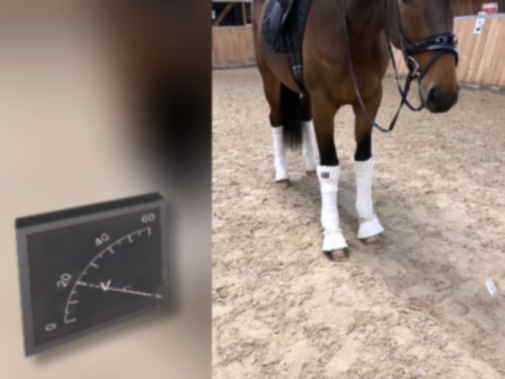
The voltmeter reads 20; V
